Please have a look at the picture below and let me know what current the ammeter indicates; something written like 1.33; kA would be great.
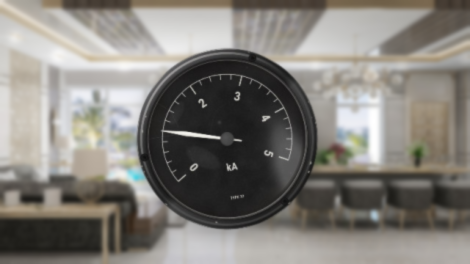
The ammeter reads 1; kA
